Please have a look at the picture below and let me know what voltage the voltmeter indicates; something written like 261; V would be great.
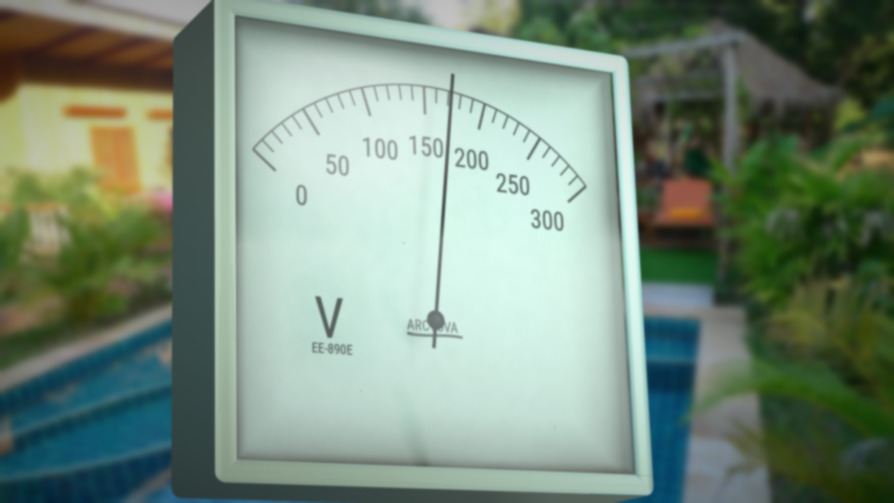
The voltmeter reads 170; V
